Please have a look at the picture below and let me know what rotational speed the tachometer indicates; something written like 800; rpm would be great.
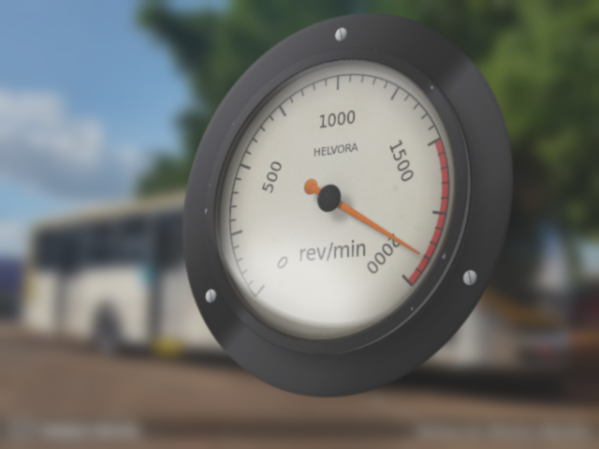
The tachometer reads 1900; rpm
